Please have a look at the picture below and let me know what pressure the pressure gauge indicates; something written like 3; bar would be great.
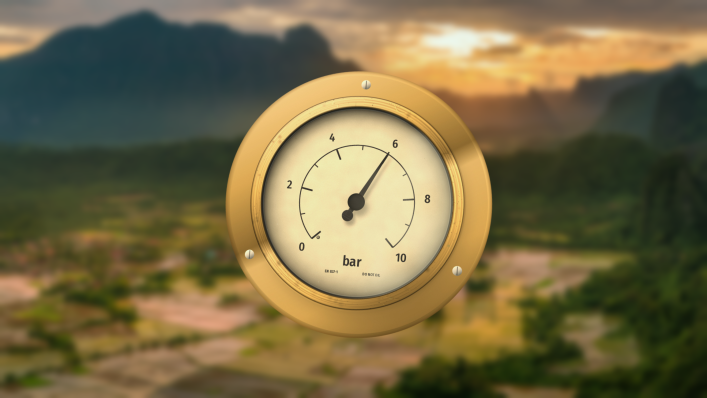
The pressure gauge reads 6; bar
